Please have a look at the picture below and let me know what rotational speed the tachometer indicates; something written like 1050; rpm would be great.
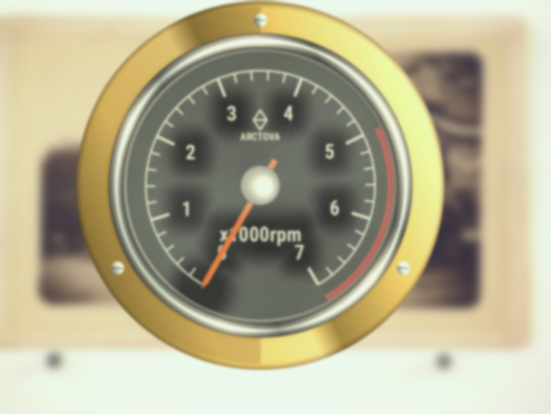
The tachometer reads 0; rpm
